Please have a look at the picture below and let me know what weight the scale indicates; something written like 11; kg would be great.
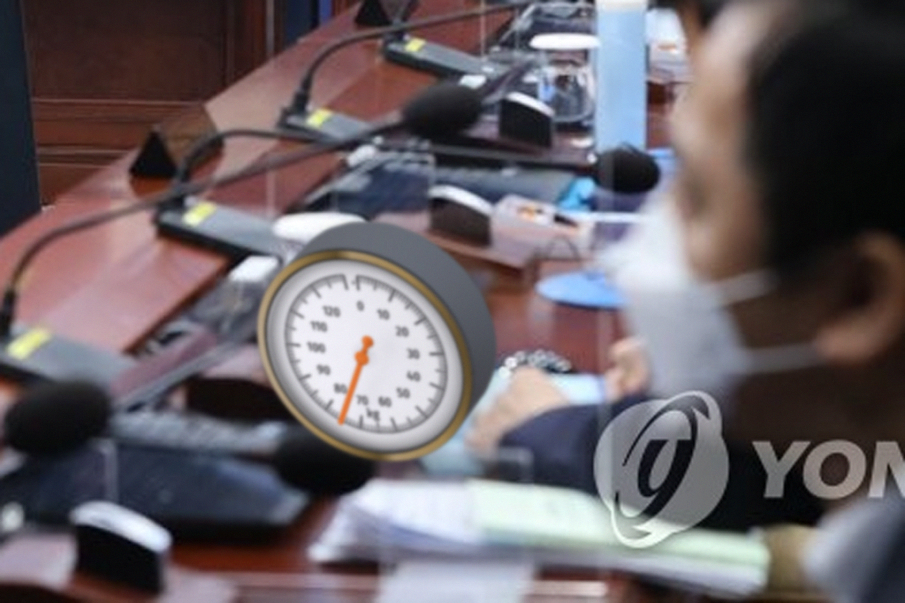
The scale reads 75; kg
